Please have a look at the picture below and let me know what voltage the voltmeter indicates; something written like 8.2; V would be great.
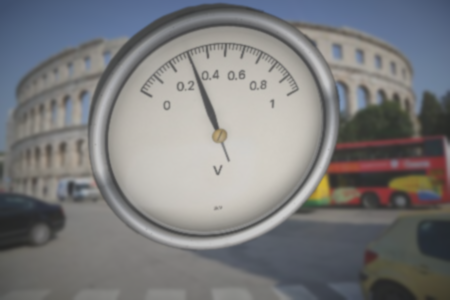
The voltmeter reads 0.3; V
